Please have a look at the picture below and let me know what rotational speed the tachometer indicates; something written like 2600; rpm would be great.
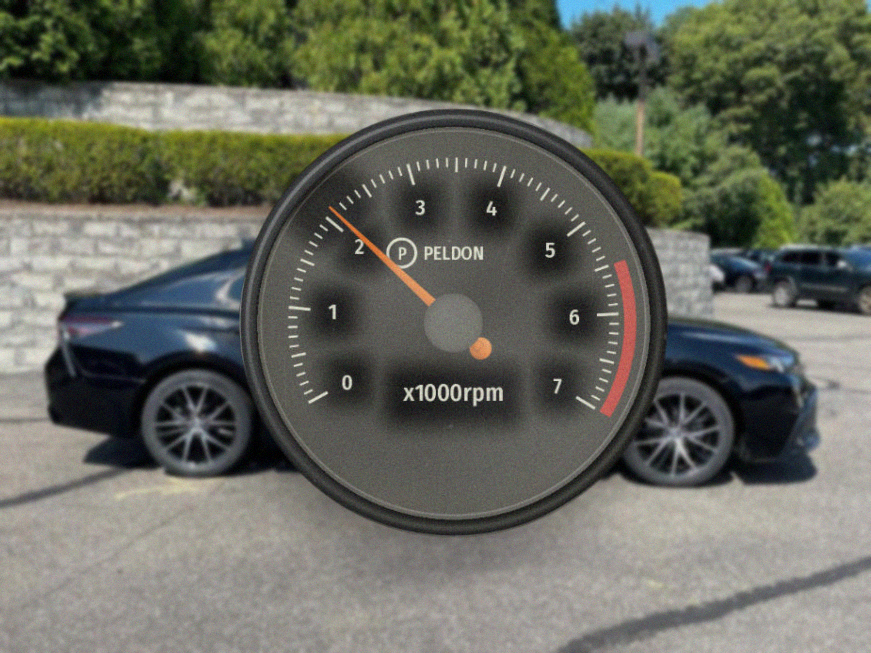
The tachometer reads 2100; rpm
